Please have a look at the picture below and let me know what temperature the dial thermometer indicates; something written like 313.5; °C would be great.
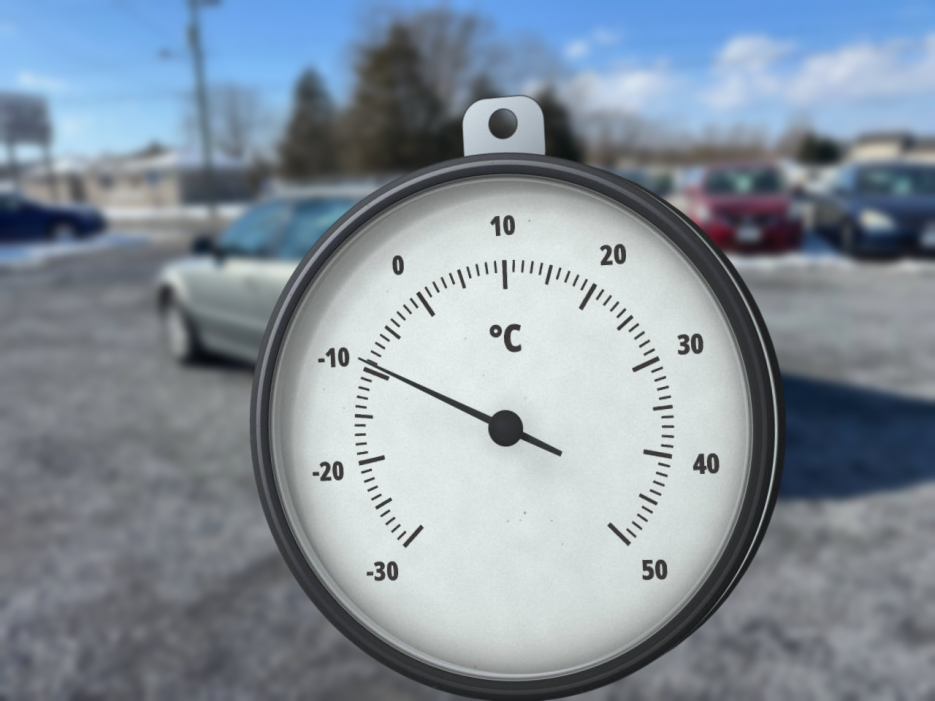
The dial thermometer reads -9; °C
